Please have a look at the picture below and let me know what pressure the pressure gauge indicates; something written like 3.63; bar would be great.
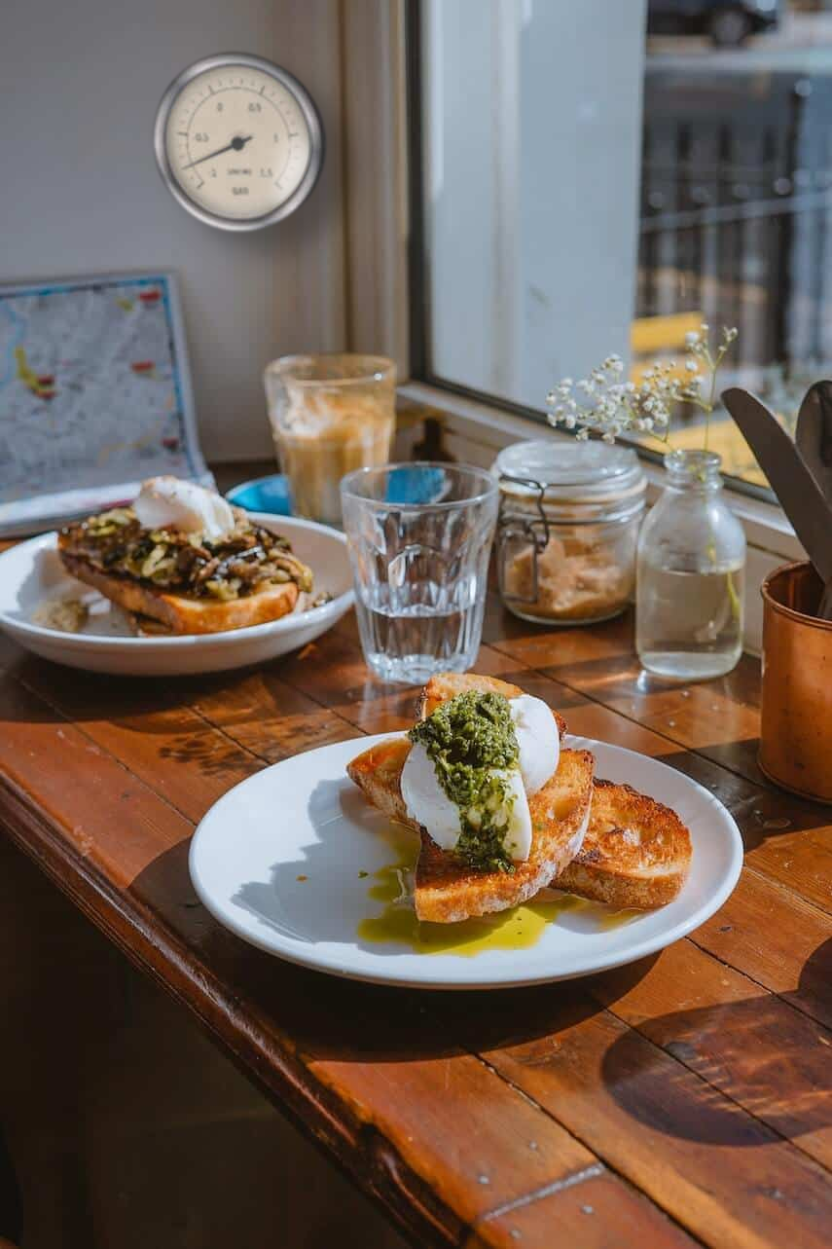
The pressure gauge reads -0.8; bar
